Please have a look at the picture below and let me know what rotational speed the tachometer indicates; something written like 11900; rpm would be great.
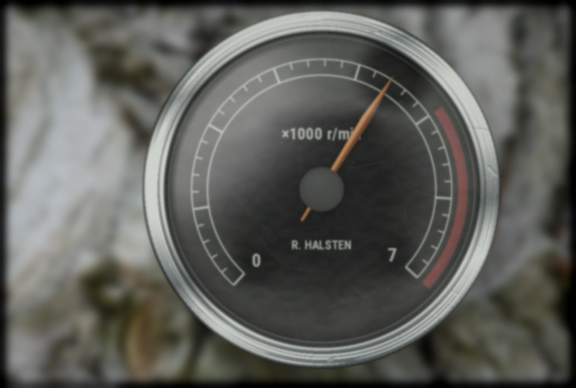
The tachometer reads 4400; rpm
